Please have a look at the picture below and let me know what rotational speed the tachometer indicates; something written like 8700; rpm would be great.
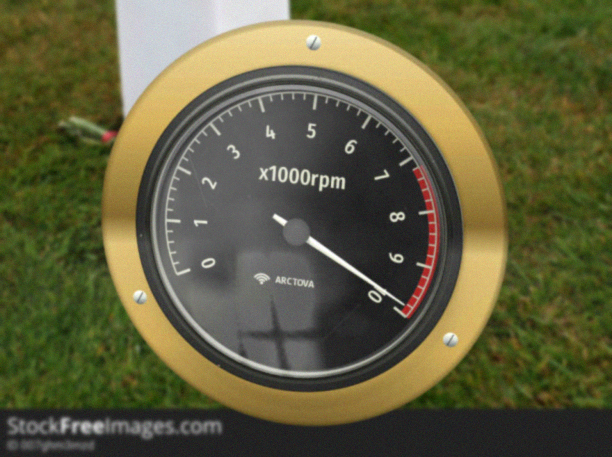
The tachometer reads 9800; rpm
